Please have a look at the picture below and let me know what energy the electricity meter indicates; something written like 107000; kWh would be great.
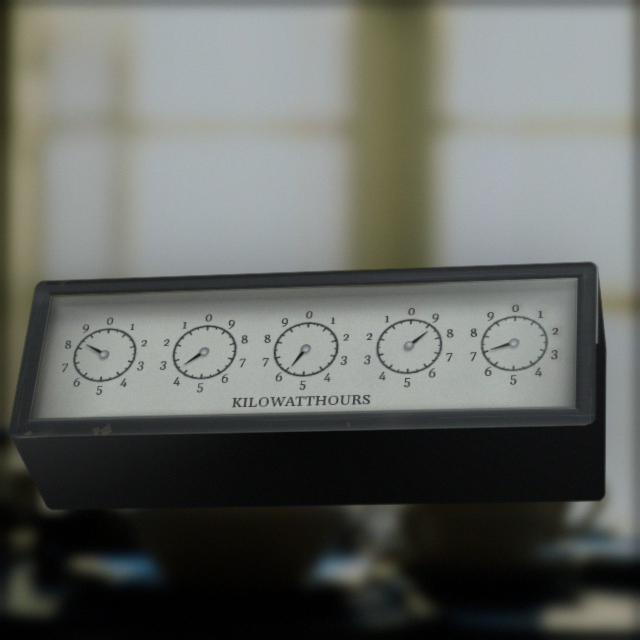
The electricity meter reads 83587; kWh
